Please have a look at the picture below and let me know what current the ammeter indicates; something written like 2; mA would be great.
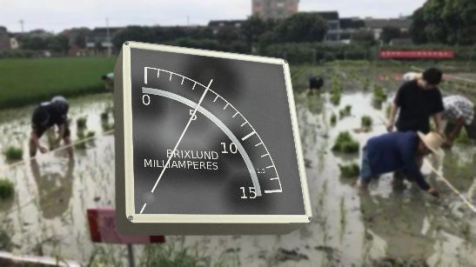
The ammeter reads 5; mA
